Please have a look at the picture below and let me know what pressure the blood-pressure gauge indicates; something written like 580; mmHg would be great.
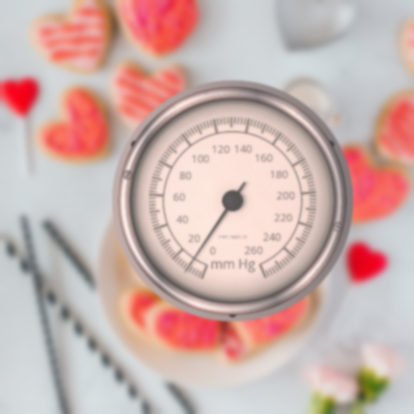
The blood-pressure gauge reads 10; mmHg
